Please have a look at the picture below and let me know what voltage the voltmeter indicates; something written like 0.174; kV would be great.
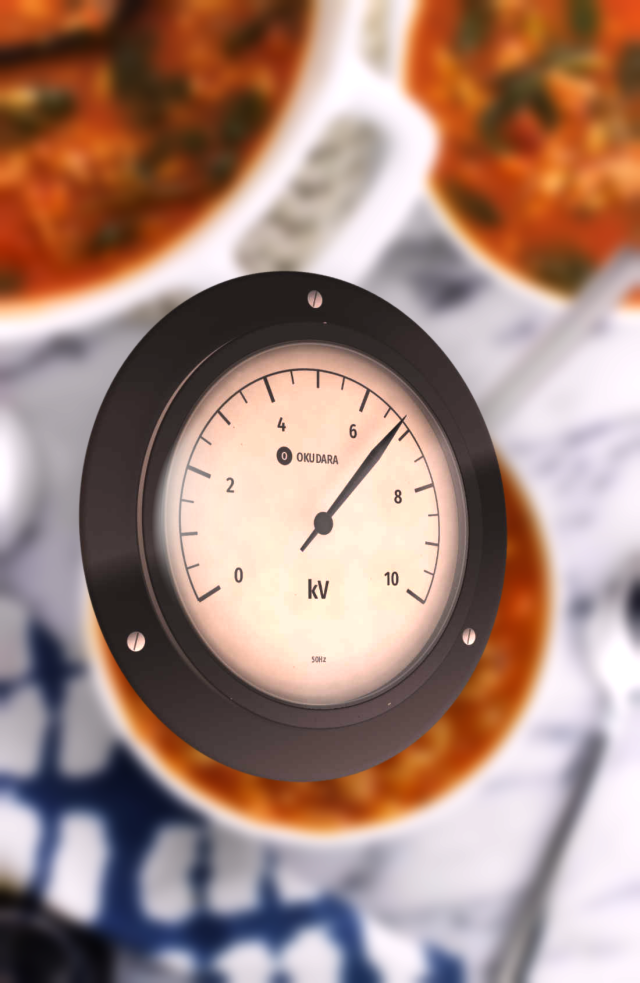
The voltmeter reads 6.75; kV
